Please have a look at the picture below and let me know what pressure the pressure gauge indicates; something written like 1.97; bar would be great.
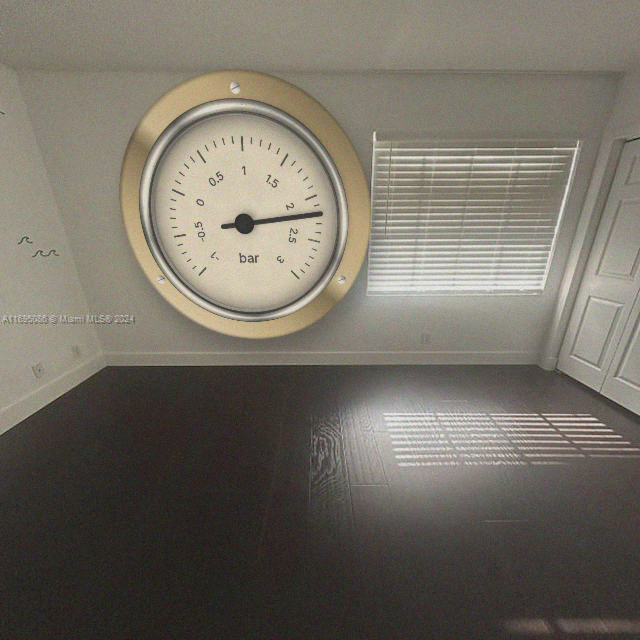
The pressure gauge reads 2.2; bar
